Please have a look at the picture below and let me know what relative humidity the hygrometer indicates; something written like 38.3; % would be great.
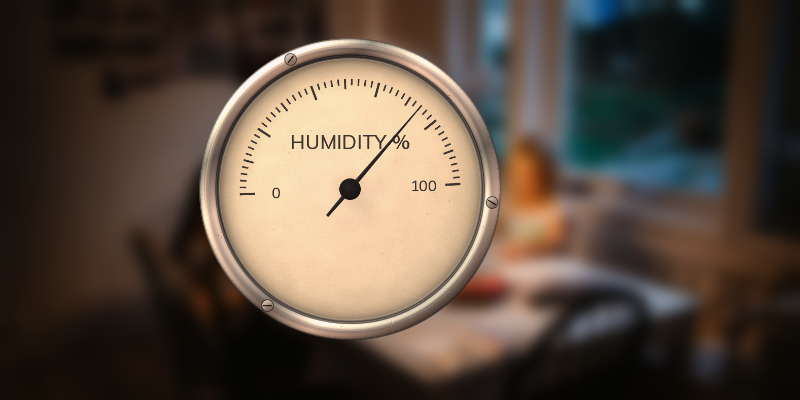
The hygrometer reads 74; %
